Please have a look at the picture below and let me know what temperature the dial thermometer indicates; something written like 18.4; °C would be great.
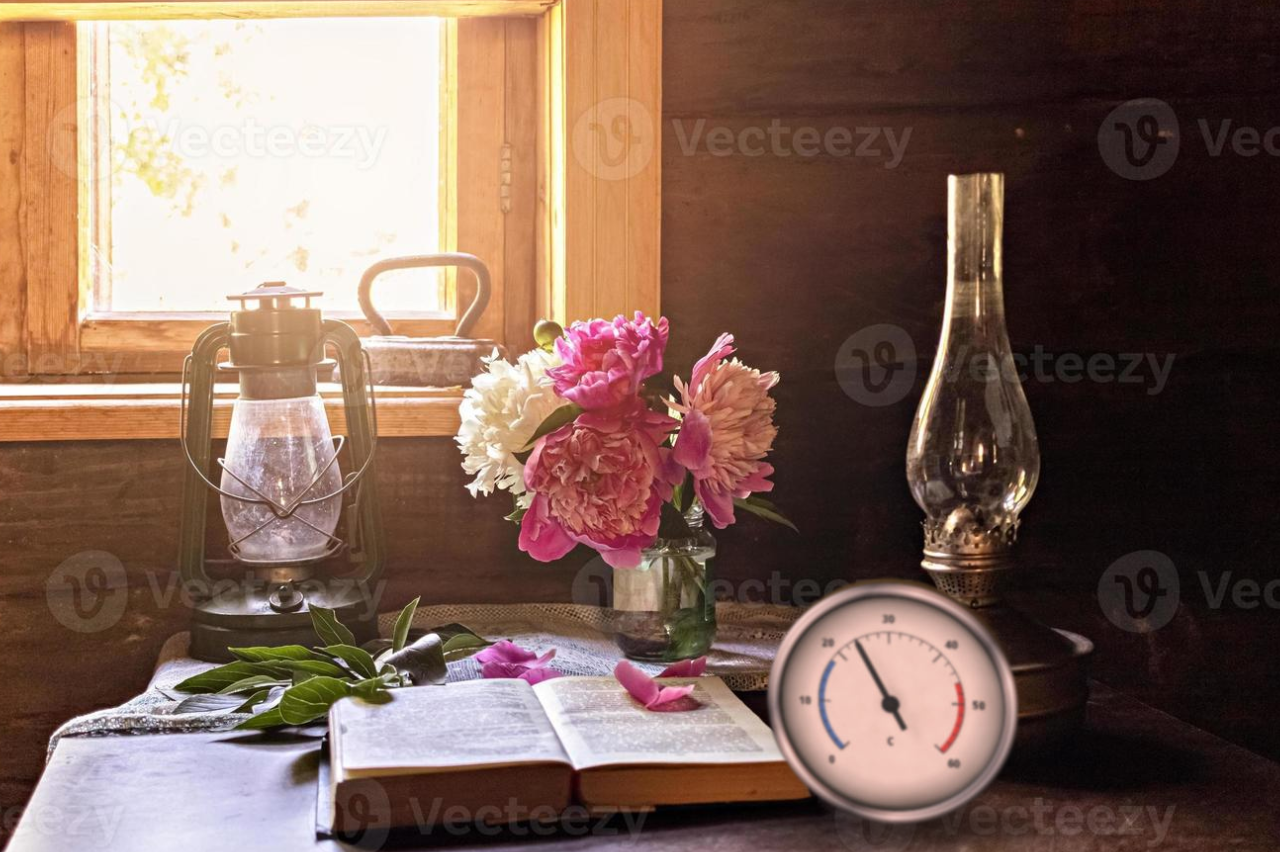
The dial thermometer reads 24; °C
